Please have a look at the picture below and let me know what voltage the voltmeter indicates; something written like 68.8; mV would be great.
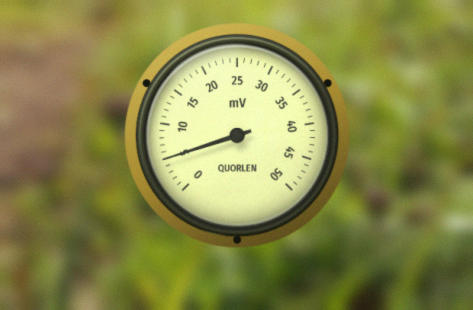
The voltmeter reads 5; mV
